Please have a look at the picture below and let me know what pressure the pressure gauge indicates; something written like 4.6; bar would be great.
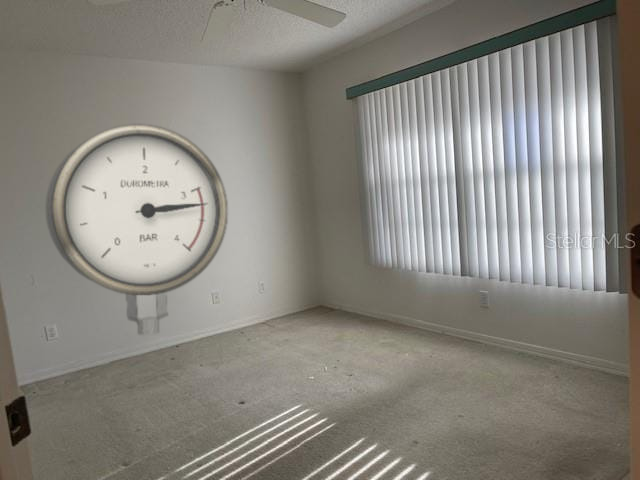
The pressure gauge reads 3.25; bar
